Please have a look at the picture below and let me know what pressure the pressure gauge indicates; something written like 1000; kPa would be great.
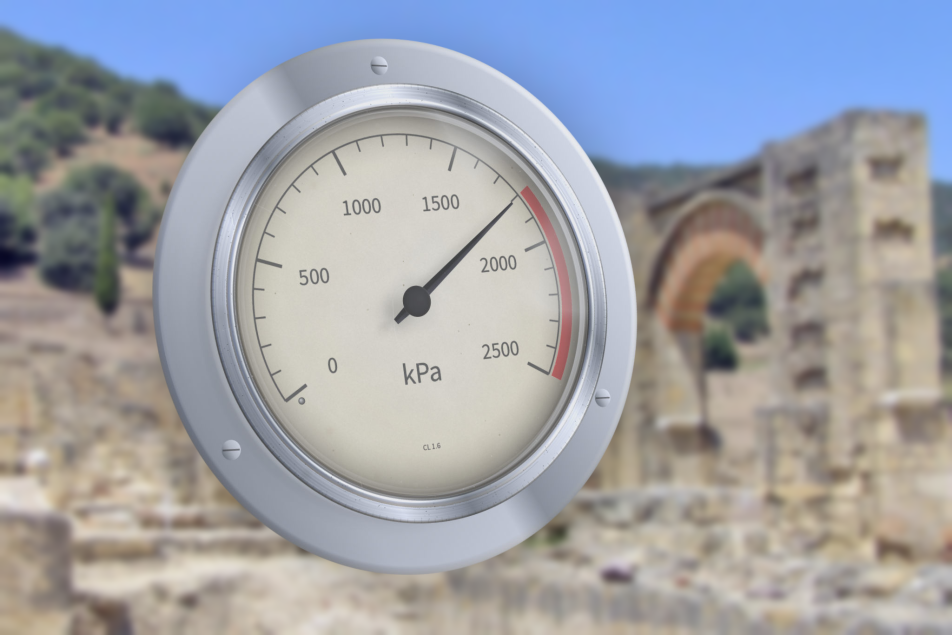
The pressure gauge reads 1800; kPa
